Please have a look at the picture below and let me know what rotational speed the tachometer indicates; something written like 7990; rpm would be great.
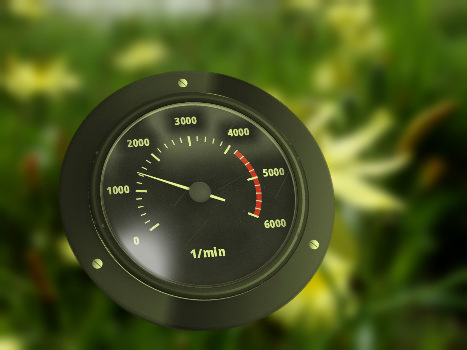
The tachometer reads 1400; rpm
